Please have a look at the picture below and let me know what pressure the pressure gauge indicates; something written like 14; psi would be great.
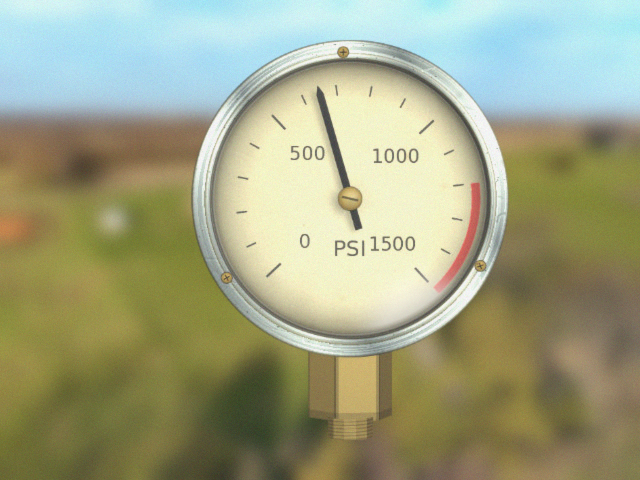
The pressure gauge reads 650; psi
